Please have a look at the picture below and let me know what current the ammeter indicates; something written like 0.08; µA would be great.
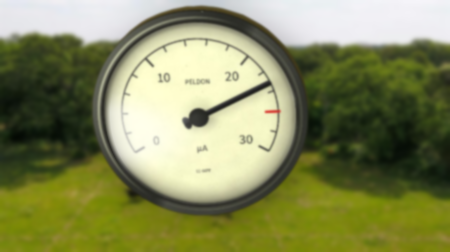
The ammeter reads 23; µA
